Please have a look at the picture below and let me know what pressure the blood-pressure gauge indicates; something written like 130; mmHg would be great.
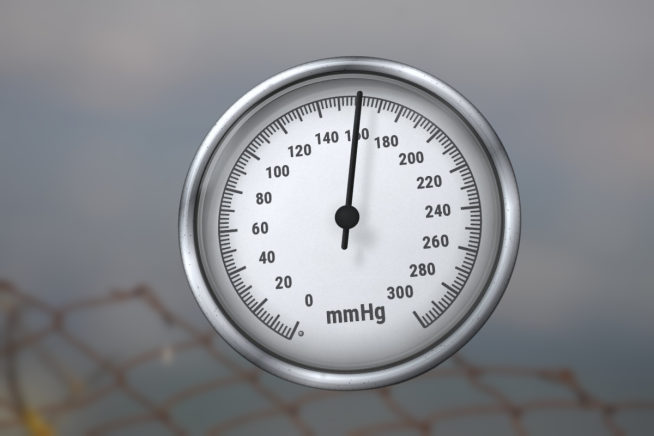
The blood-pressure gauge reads 160; mmHg
